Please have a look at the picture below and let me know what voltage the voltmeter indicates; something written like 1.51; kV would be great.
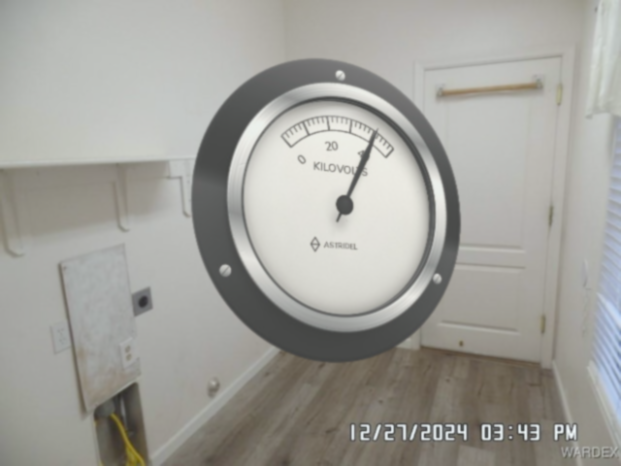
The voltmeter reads 40; kV
